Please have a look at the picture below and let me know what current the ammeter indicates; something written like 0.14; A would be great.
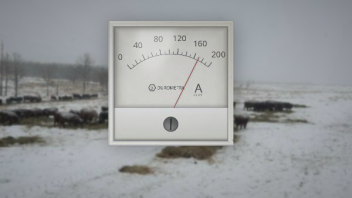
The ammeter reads 170; A
